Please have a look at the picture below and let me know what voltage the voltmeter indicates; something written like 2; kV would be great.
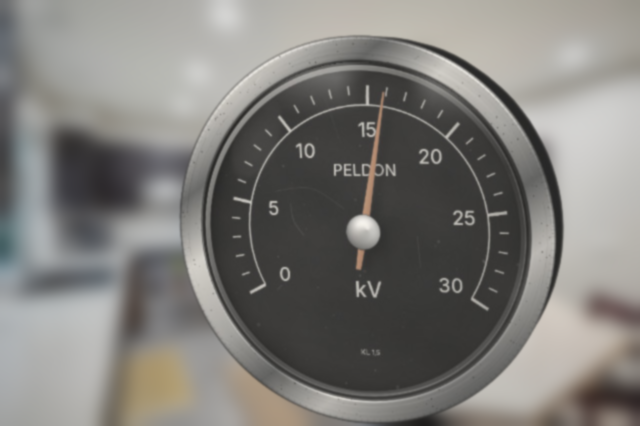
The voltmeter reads 16; kV
